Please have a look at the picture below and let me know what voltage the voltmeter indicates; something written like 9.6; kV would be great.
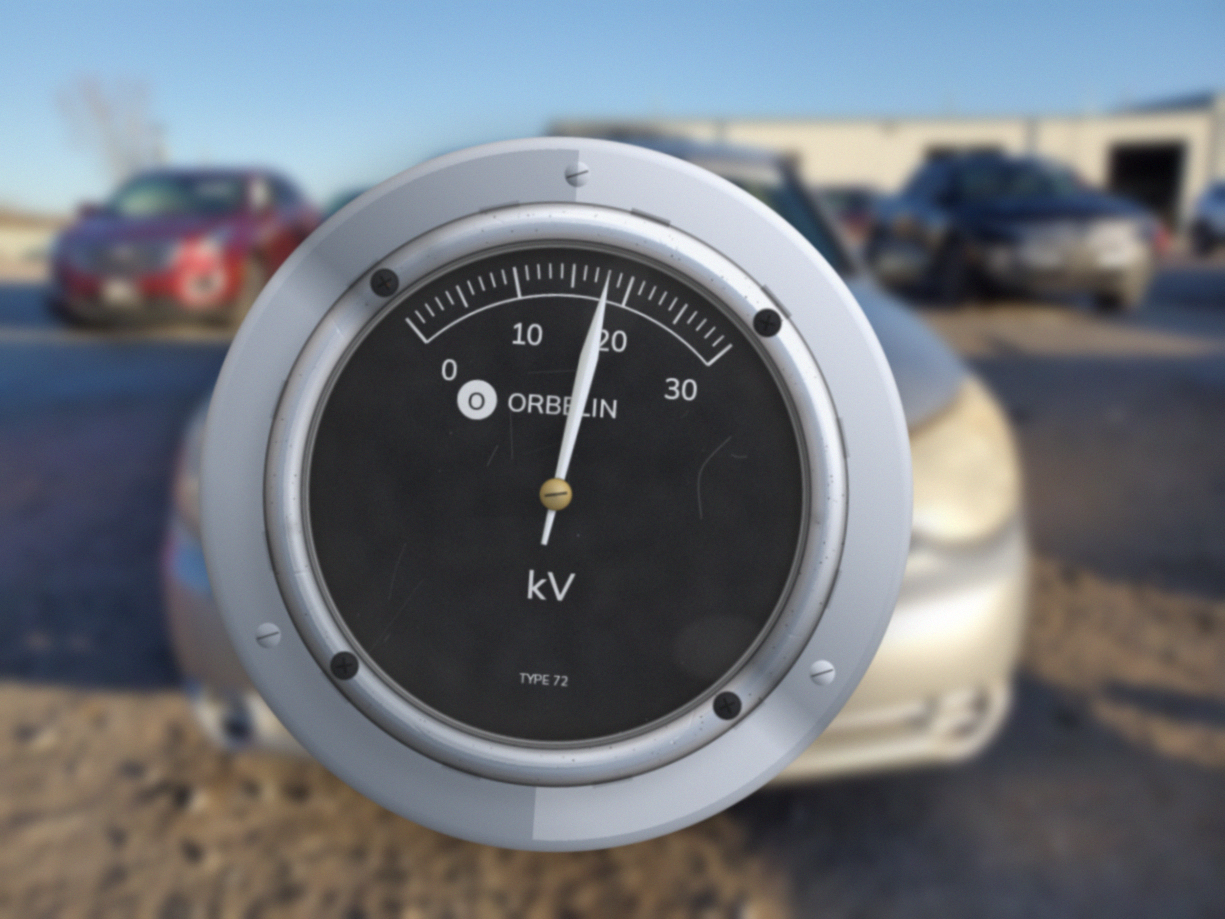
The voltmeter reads 18; kV
